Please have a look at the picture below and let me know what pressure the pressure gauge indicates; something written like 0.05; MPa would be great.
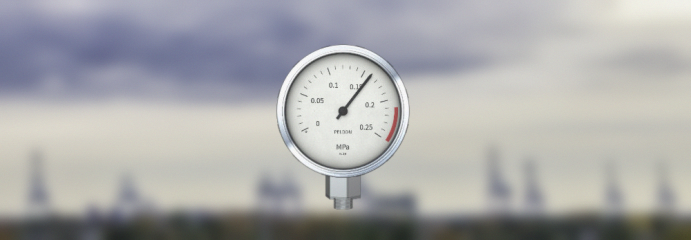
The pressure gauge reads 0.16; MPa
